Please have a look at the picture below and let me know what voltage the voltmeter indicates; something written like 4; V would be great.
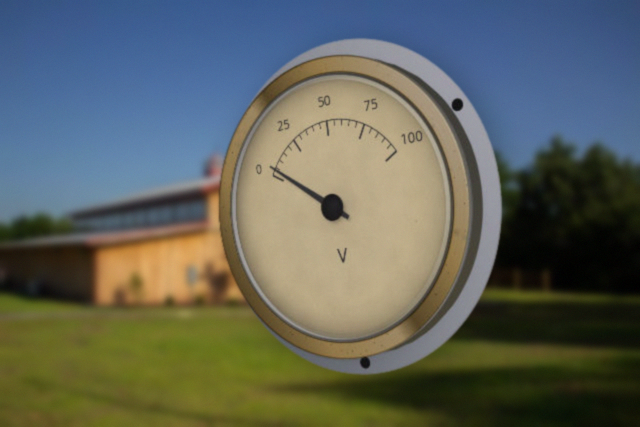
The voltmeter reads 5; V
